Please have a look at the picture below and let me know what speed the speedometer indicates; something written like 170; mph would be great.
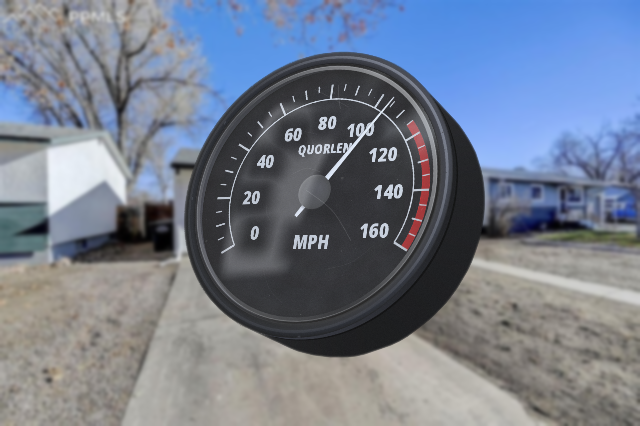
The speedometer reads 105; mph
